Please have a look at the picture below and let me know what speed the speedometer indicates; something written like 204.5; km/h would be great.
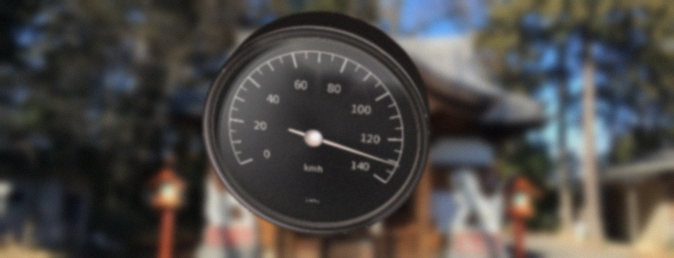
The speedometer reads 130; km/h
